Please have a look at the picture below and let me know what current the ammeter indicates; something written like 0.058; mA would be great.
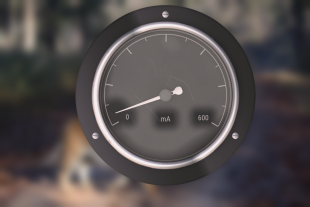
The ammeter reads 25; mA
